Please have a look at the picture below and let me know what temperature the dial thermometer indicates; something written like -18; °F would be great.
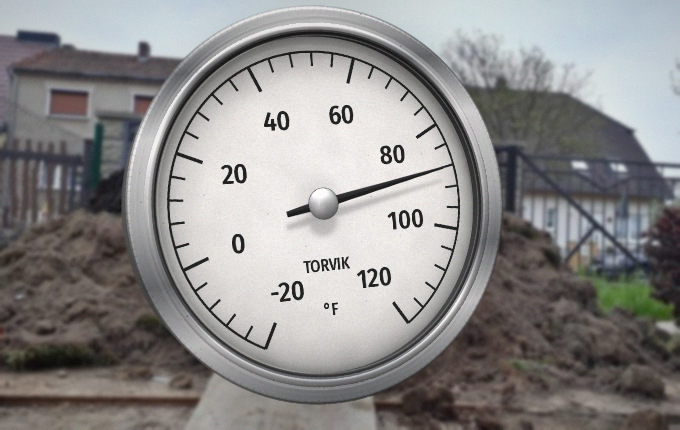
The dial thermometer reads 88; °F
